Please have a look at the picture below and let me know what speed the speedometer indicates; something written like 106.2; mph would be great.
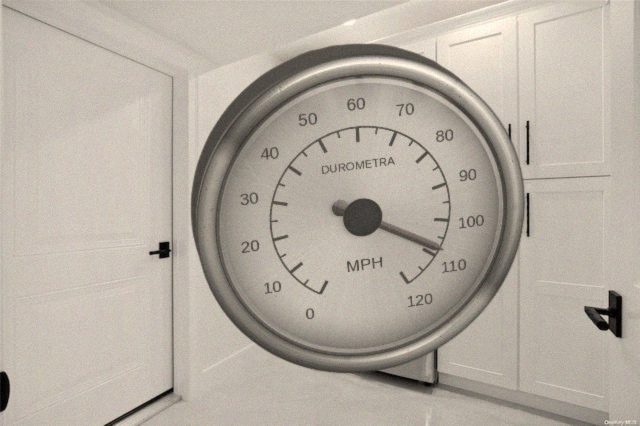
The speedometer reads 107.5; mph
